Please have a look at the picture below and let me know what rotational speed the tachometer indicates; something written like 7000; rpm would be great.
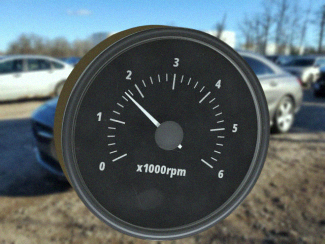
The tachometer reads 1700; rpm
